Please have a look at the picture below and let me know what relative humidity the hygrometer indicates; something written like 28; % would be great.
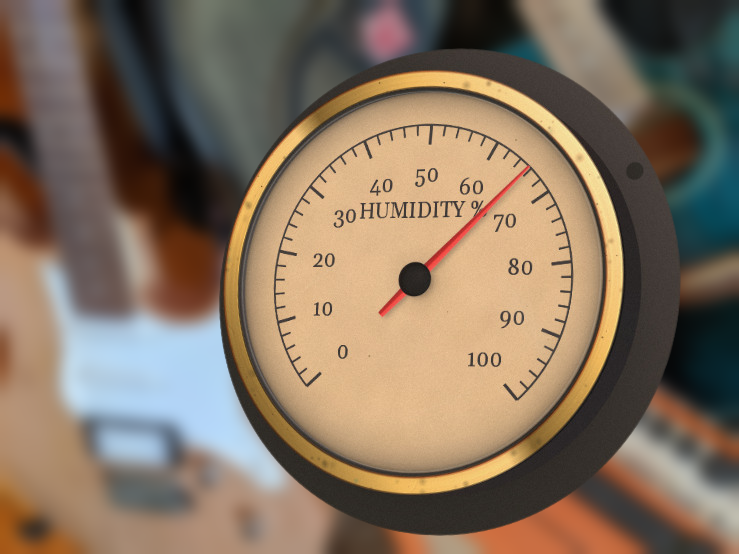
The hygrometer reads 66; %
